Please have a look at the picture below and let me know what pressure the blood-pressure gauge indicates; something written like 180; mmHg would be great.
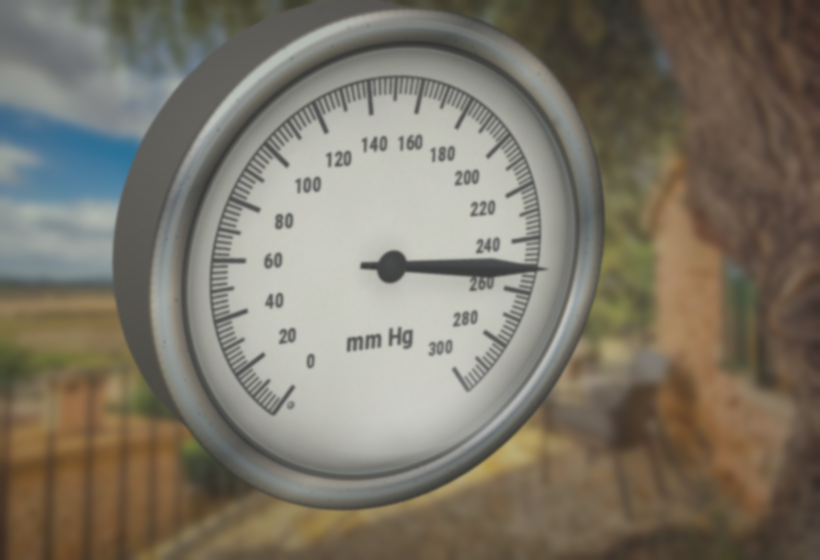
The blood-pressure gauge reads 250; mmHg
